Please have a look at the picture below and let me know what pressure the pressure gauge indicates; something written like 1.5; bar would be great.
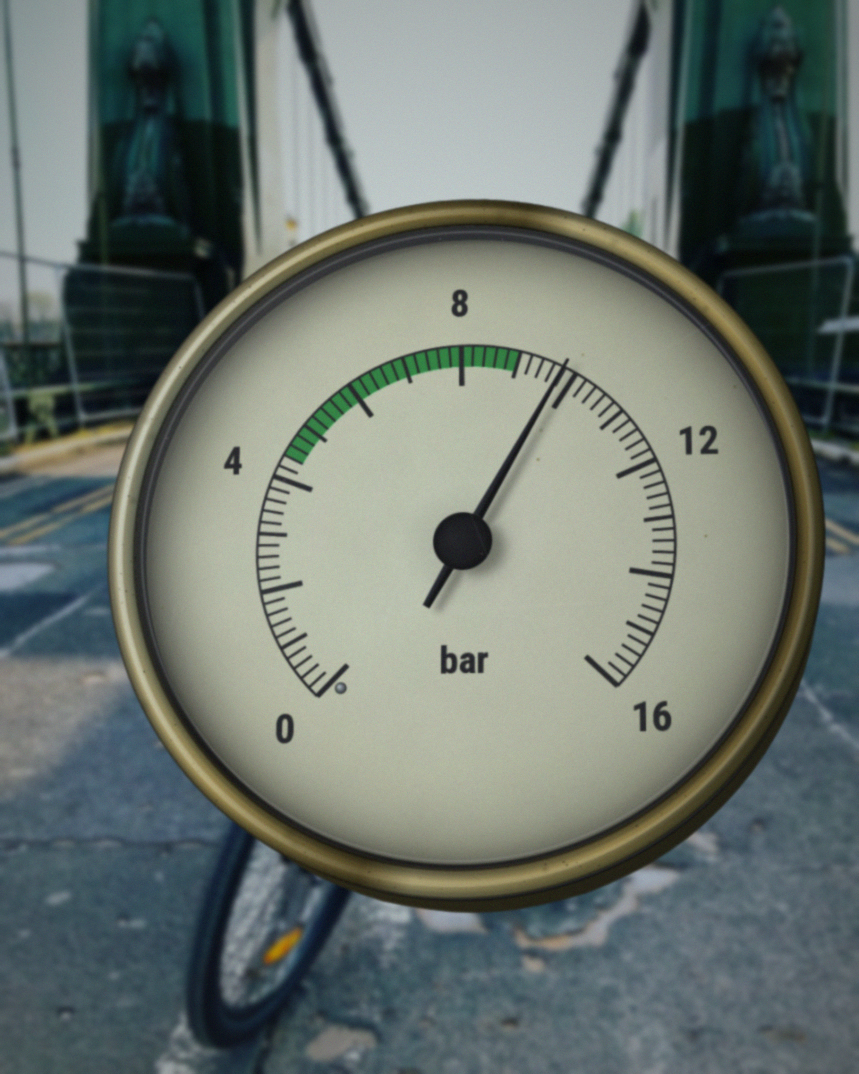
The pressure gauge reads 9.8; bar
